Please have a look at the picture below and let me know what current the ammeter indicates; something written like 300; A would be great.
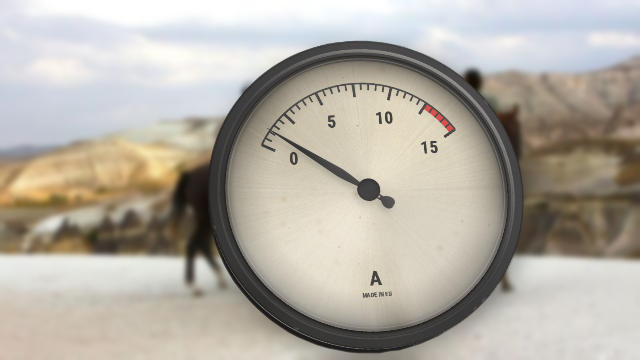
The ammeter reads 1; A
